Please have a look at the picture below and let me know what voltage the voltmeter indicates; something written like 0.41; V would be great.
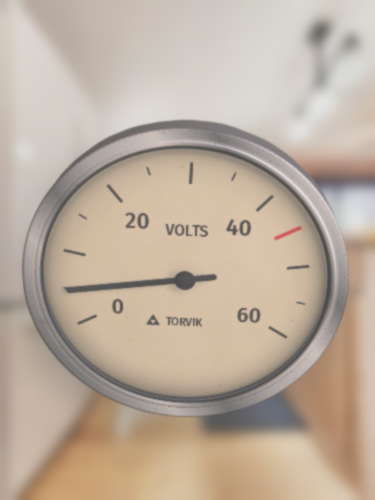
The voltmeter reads 5; V
